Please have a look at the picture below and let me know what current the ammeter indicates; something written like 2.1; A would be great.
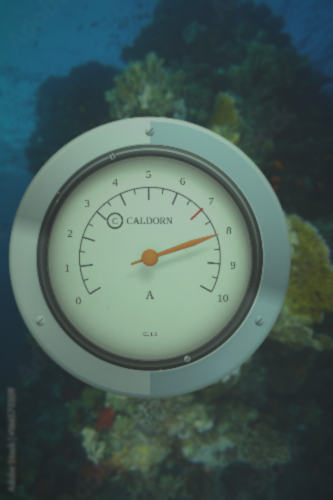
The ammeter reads 8; A
